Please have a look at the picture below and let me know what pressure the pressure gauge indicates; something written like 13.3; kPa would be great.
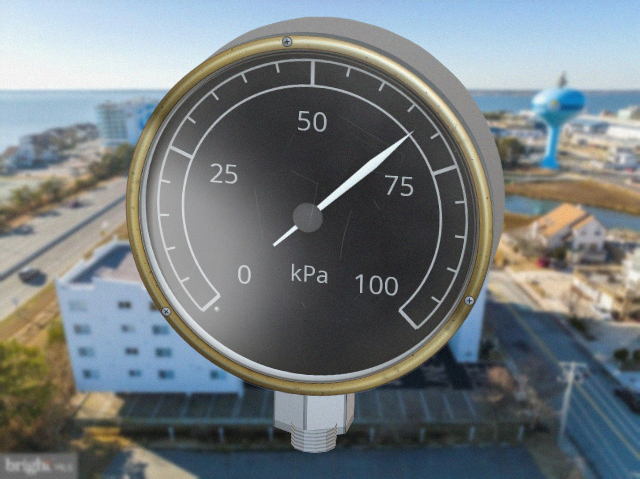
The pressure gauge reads 67.5; kPa
